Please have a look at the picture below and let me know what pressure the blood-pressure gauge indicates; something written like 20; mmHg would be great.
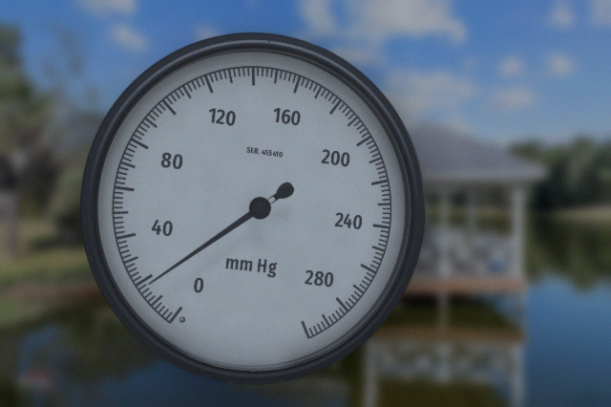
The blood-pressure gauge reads 18; mmHg
